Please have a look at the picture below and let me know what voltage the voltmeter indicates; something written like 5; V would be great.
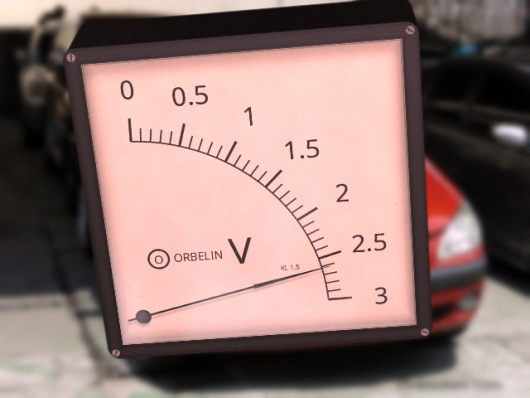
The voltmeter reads 2.6; V
